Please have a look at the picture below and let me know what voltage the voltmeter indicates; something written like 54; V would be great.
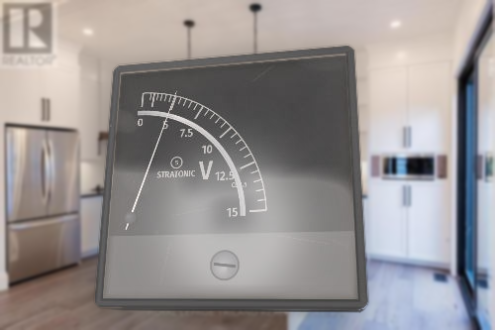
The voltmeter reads 5; V
